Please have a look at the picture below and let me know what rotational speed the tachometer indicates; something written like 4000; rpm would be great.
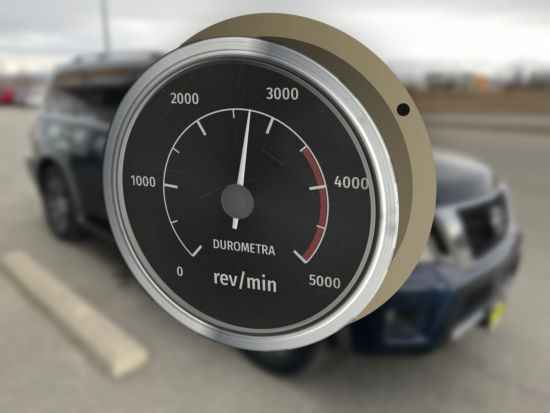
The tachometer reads 2750; rpm
